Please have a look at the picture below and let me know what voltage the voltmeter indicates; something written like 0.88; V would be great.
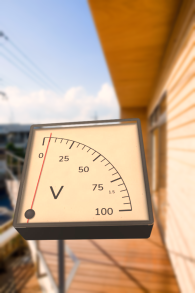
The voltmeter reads 5; V
